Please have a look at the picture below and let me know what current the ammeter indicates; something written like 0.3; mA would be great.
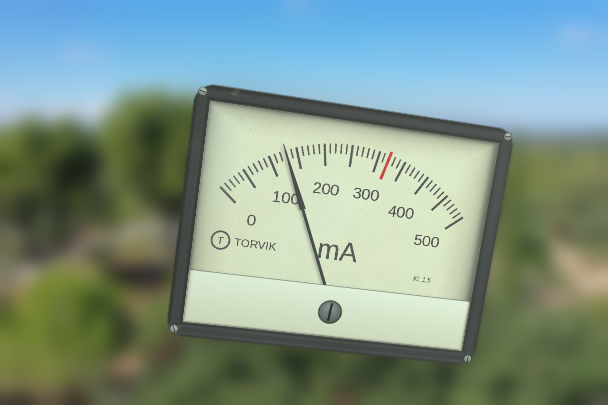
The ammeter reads 130; mA
